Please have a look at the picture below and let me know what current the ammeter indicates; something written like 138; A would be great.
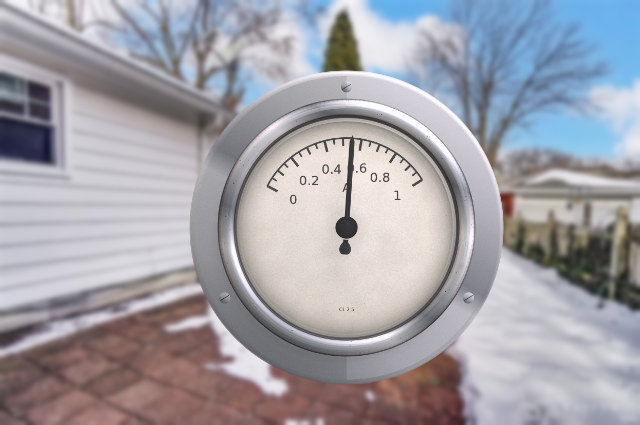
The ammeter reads 0.55; A
